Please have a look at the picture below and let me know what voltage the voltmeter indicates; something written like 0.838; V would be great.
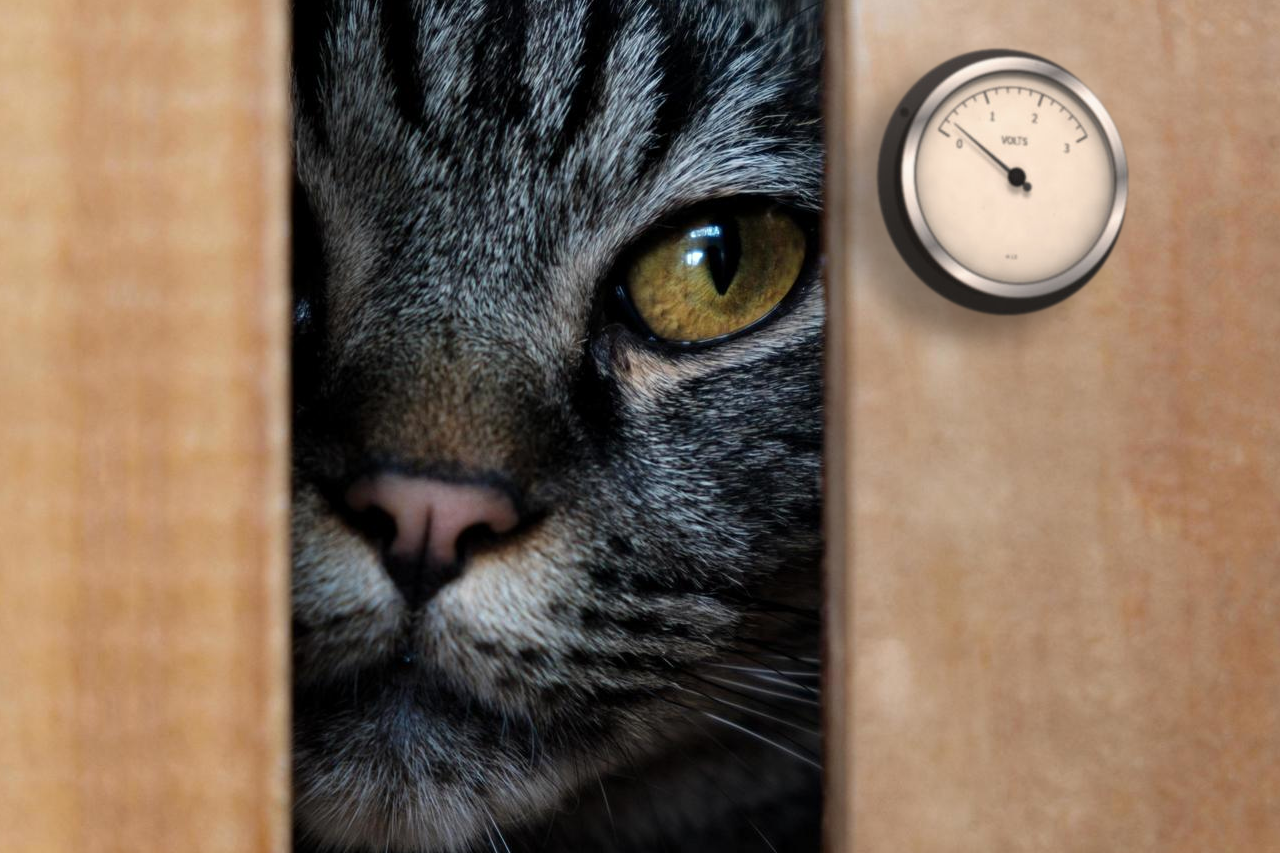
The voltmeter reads 0.2; V
